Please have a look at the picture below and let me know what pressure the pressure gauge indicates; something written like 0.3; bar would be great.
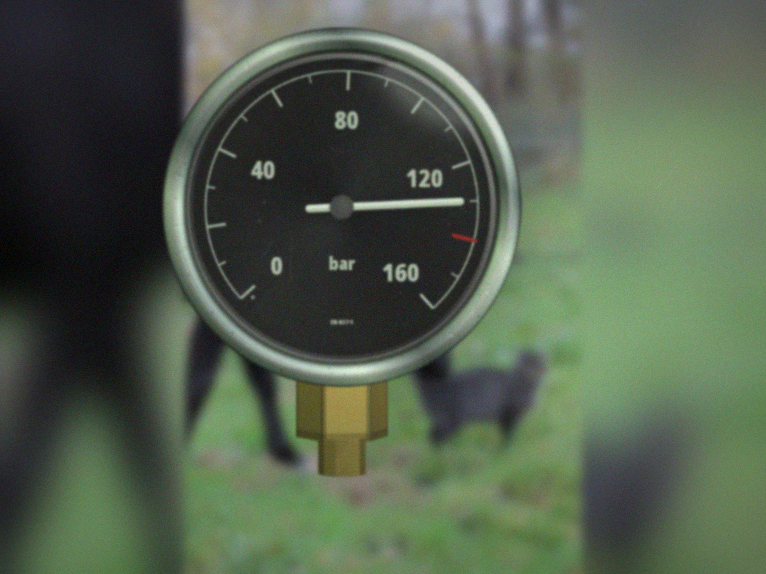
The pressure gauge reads 130; bar
